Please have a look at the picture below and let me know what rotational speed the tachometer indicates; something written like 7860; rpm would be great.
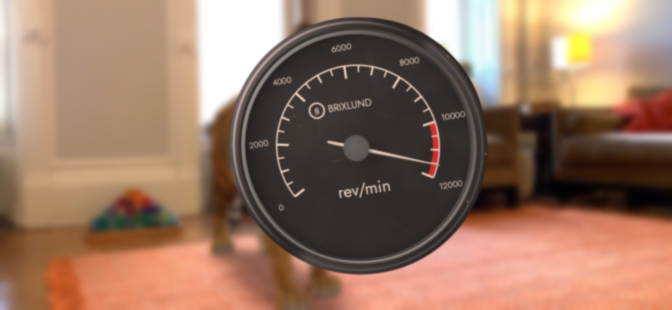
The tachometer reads 11500; rpm
